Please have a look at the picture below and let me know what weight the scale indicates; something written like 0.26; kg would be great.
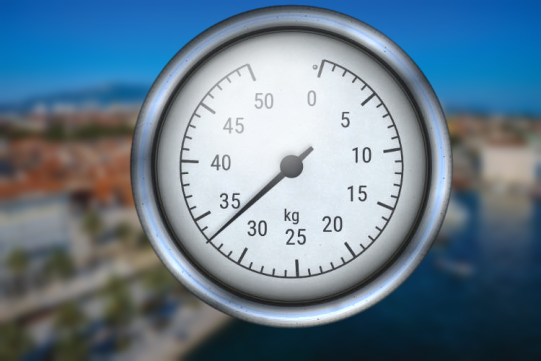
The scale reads 33; kg
